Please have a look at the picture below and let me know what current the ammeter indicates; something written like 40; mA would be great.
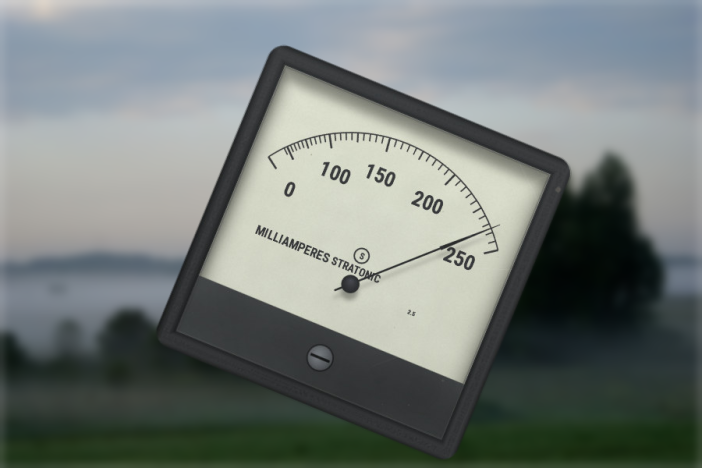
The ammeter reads 237.5; mA
